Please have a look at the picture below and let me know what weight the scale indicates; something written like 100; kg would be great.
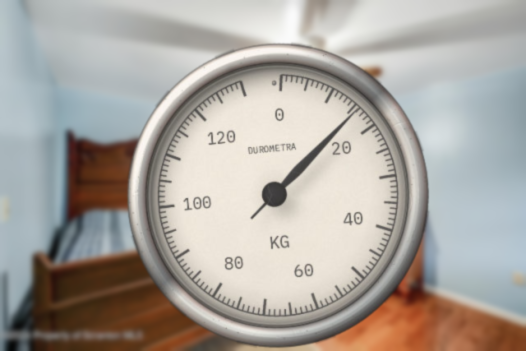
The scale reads 16; kg
